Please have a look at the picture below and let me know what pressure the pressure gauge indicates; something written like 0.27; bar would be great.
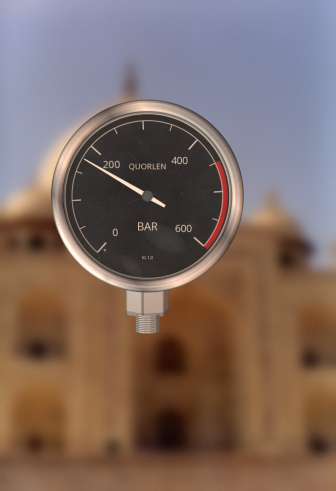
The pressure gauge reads 175; bar
